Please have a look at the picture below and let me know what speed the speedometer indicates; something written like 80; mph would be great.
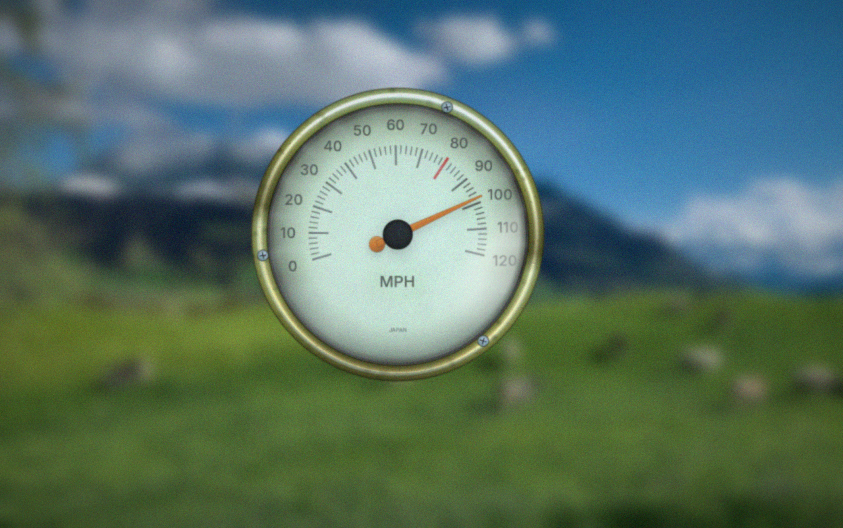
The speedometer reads 98; mph
